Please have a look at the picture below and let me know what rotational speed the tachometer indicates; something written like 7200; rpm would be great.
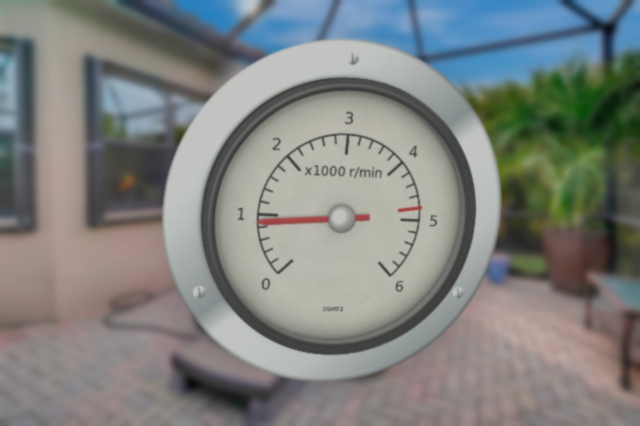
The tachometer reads 900; rpm
